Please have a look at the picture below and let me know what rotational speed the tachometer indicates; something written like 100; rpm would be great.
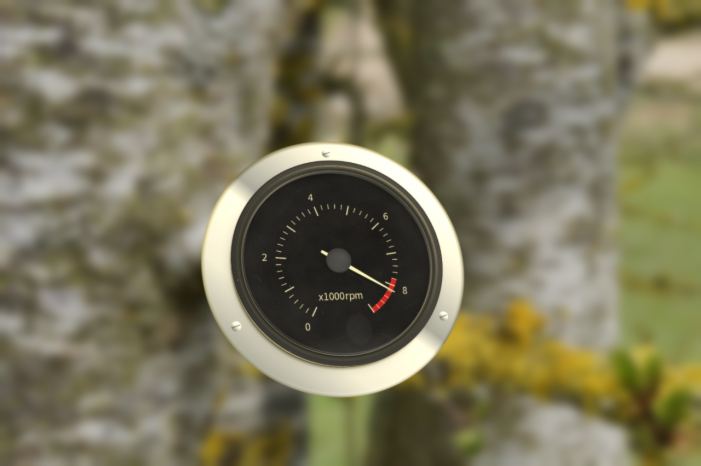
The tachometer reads 8200; rpm
